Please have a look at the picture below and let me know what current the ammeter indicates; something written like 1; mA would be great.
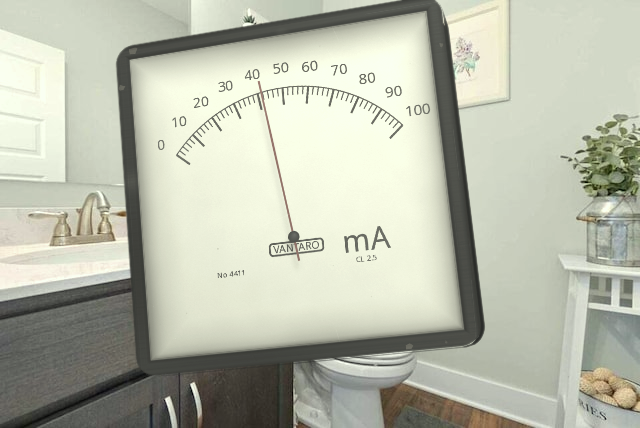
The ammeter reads 42; mA
